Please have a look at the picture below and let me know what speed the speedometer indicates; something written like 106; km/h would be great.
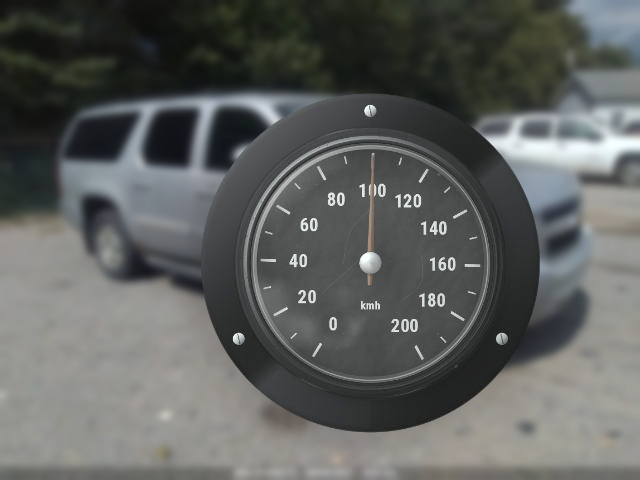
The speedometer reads 100; km/h
